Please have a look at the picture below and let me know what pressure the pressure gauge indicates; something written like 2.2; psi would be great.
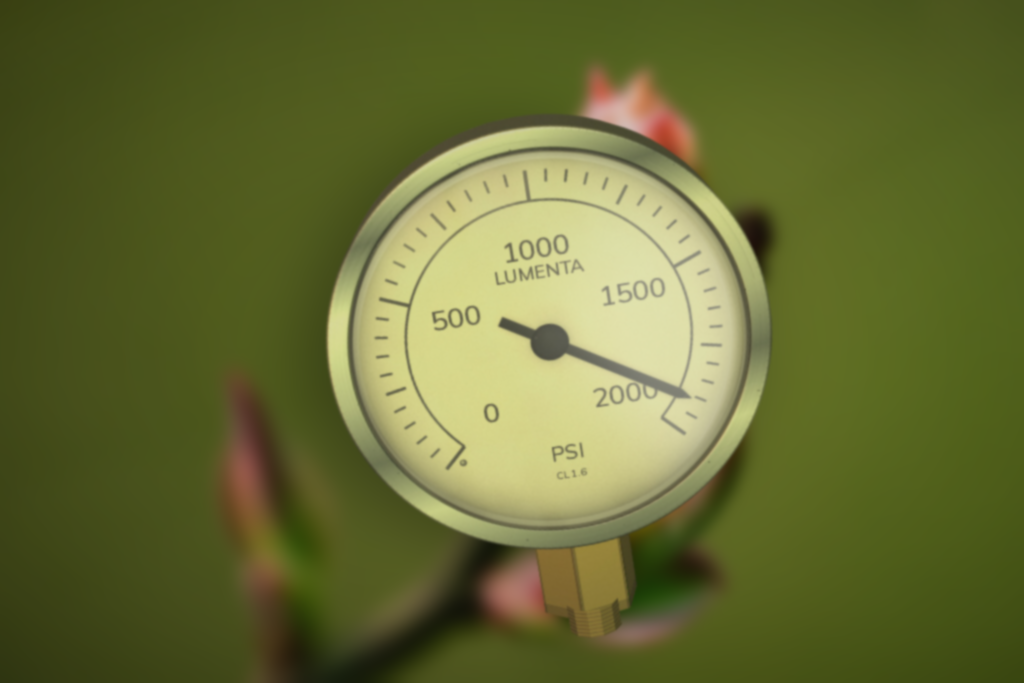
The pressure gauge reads 1900; psi
